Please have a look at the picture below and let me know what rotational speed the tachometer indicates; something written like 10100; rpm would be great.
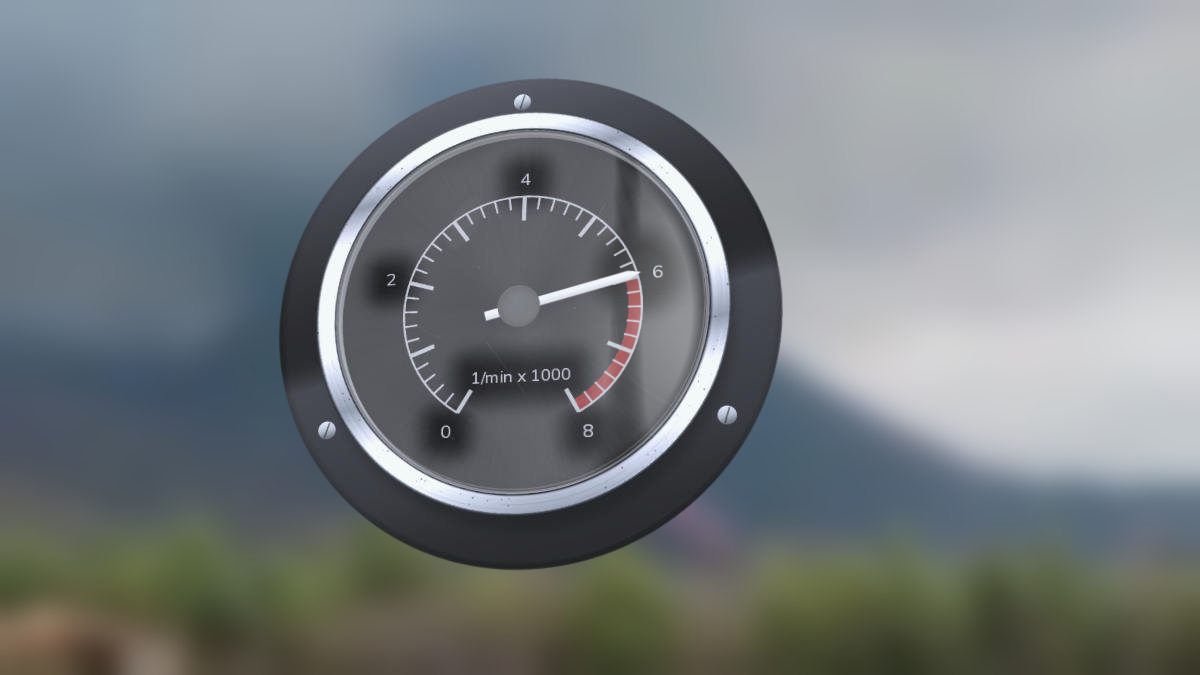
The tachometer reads 6000; rpm
